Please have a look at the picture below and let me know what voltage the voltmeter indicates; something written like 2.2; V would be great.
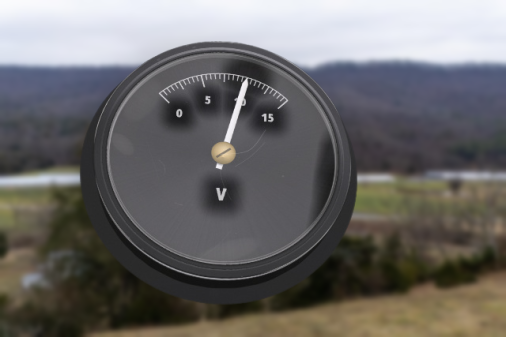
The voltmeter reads 10; V
